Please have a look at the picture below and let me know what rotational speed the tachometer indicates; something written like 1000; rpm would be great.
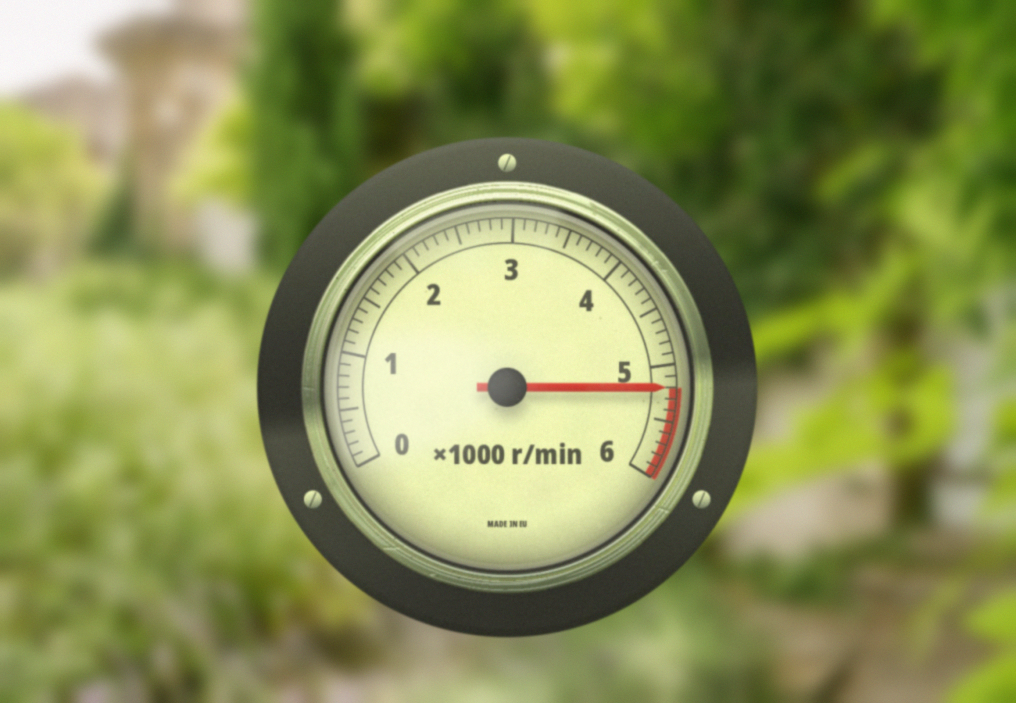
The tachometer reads 5200; rpm
